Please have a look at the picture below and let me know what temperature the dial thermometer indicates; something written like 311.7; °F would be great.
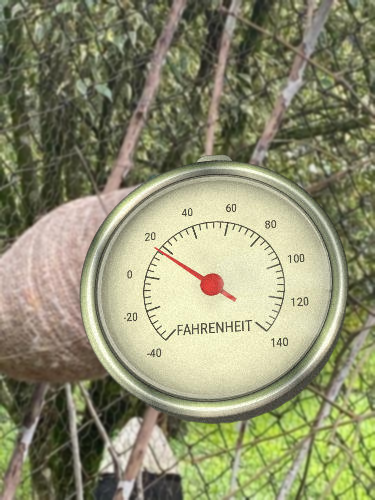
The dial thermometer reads 16; °F
